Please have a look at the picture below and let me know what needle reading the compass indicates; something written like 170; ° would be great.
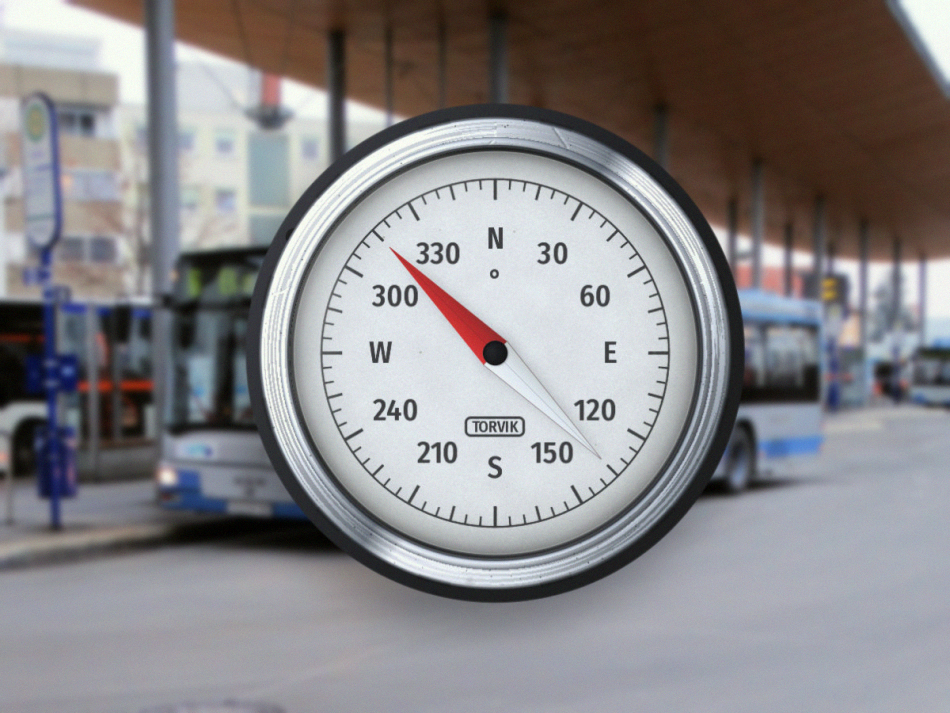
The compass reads 315; °
